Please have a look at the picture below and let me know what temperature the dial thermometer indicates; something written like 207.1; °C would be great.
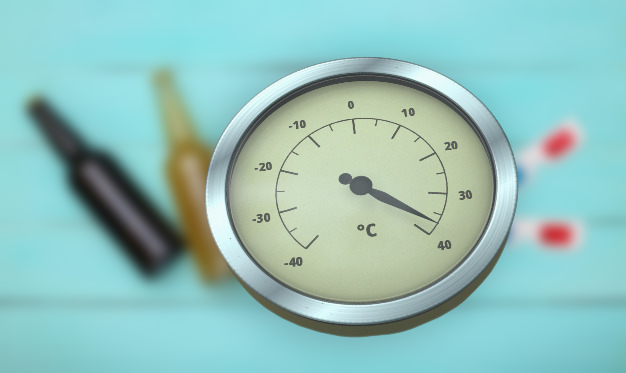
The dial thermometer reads 37.5; °C
